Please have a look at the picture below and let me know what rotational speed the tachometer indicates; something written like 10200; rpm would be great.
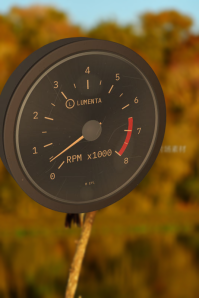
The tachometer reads 500; rpm
